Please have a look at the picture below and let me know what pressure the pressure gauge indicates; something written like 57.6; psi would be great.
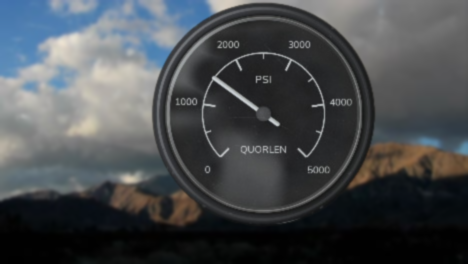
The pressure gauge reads 1500; psi
